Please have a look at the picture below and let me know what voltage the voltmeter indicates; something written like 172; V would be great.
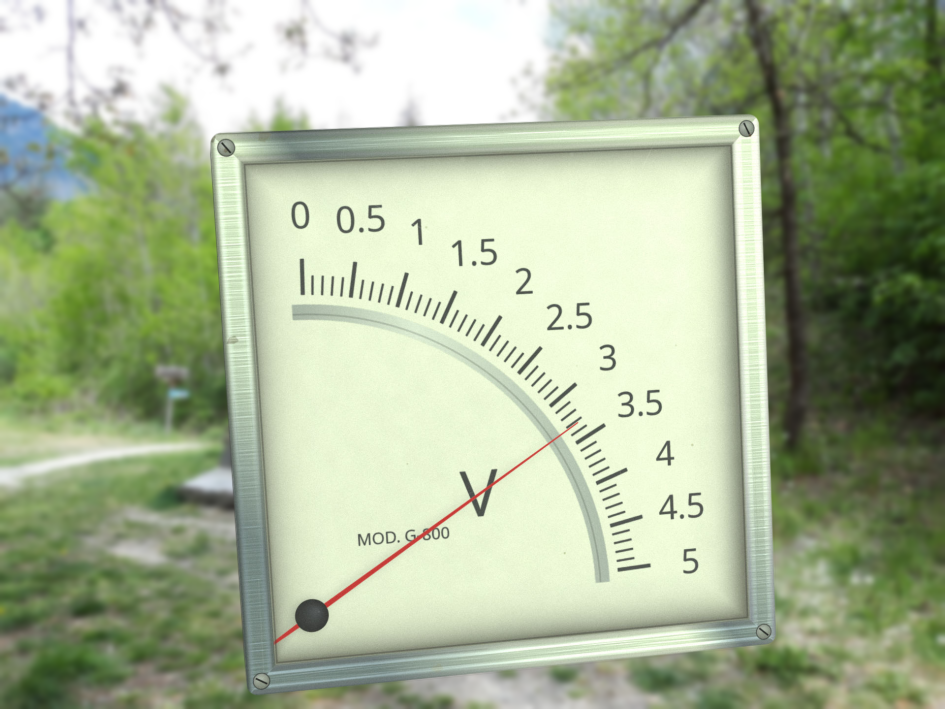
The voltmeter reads 3.3; V
